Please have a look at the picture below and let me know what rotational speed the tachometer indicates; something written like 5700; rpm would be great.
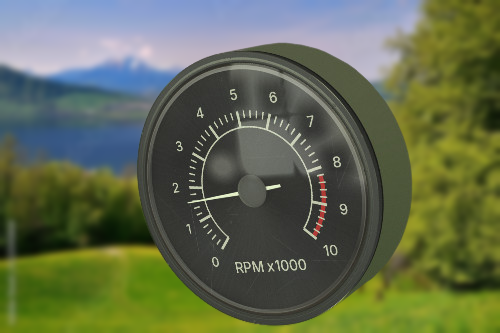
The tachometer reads 1600; rpm
